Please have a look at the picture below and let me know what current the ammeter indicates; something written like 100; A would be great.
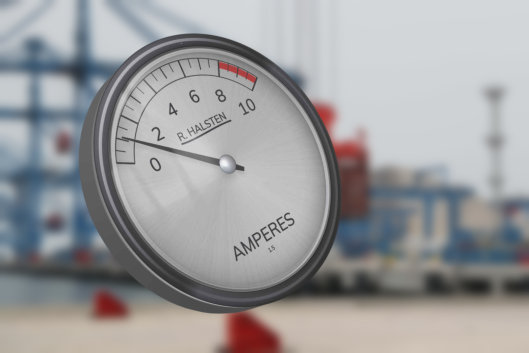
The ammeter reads 1; A
